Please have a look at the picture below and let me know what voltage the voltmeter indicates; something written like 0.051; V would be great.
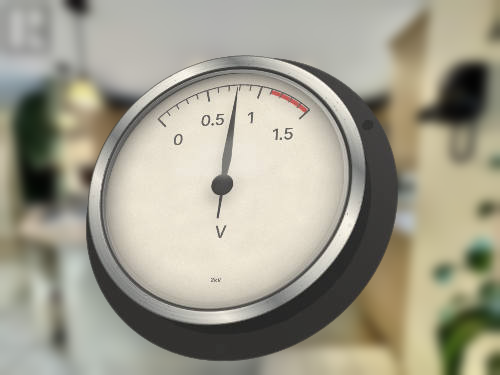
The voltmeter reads 0.8; V
